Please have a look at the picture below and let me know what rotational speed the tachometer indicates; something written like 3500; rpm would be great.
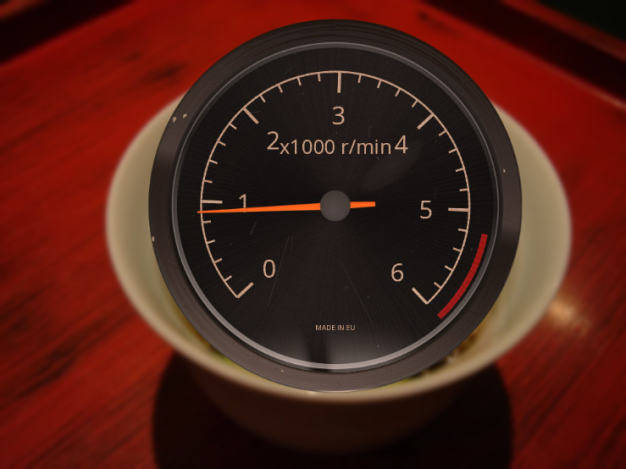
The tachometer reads 900; rpm
